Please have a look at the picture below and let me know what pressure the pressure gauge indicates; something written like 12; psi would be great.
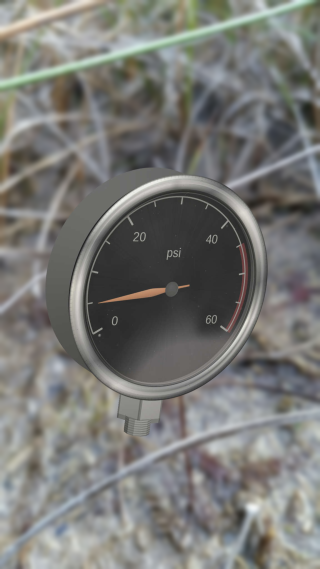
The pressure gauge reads 5; psi
